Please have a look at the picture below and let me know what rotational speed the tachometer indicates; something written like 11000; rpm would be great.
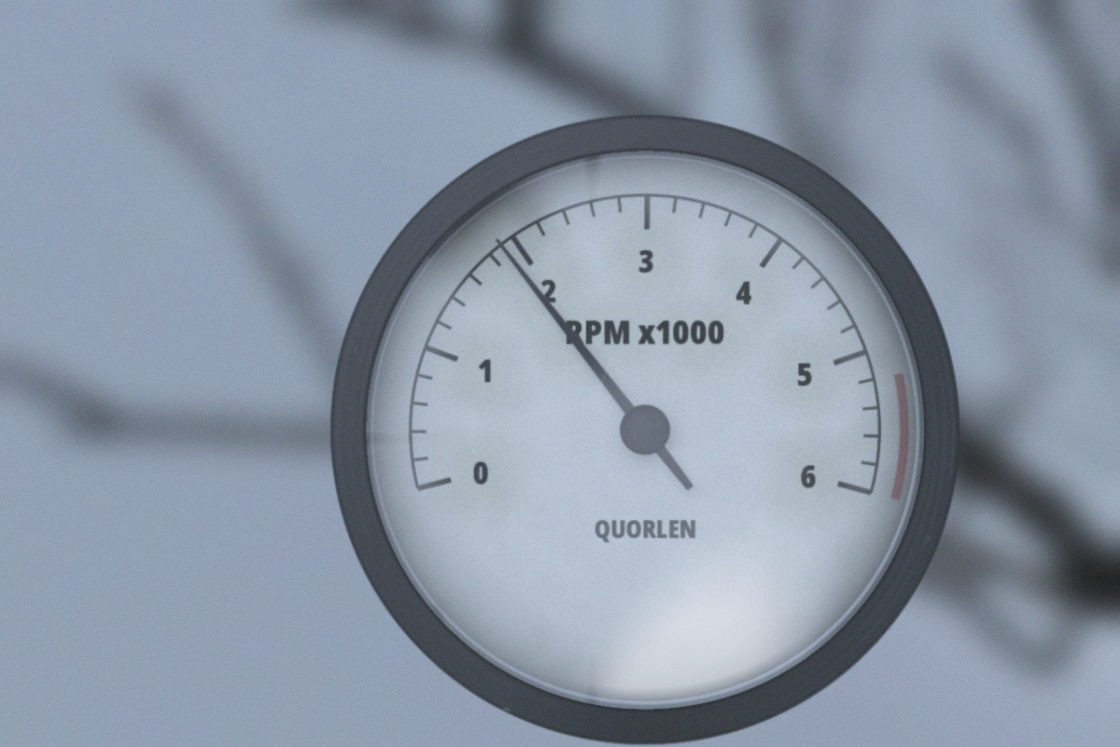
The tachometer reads 1900; rpm
